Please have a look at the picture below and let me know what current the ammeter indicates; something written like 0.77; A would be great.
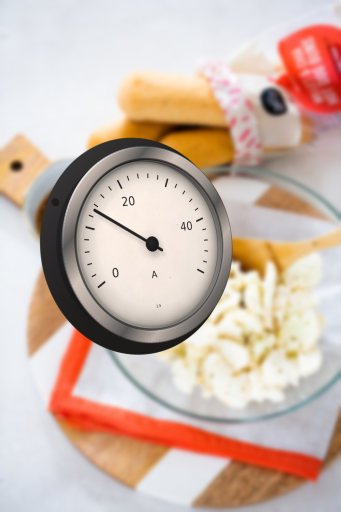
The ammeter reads 13; A
